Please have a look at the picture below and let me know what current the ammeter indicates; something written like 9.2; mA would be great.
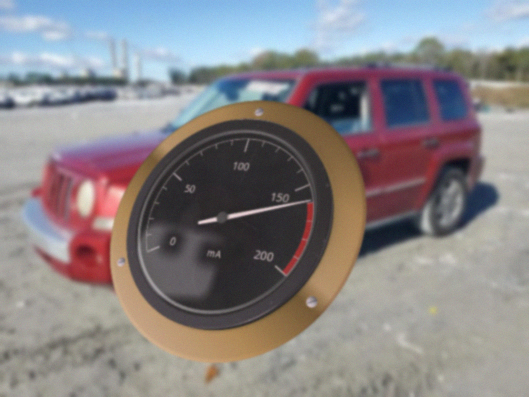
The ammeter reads 160; mA
